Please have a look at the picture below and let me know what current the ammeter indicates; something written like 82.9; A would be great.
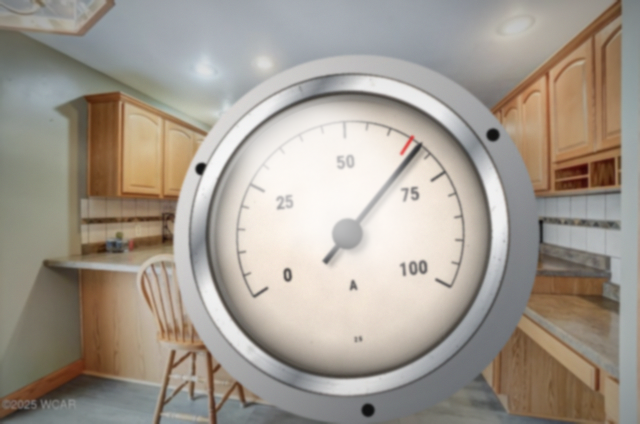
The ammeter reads 67.5; A
